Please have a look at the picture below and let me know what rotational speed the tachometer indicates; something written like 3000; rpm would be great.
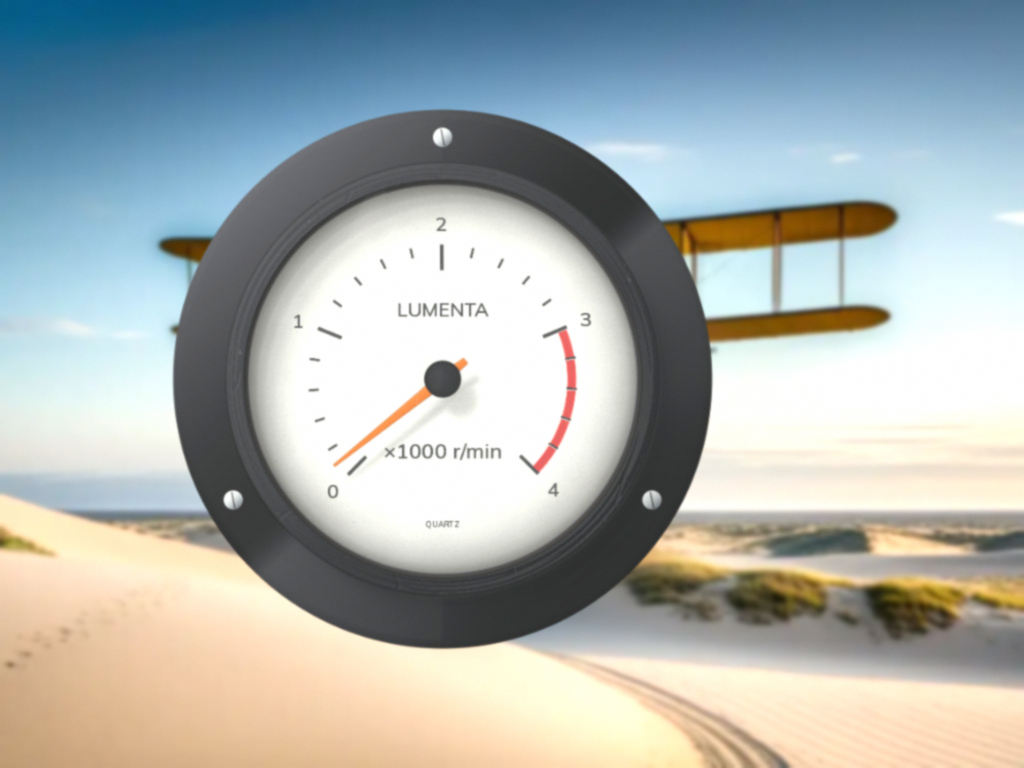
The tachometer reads 100; rpm
